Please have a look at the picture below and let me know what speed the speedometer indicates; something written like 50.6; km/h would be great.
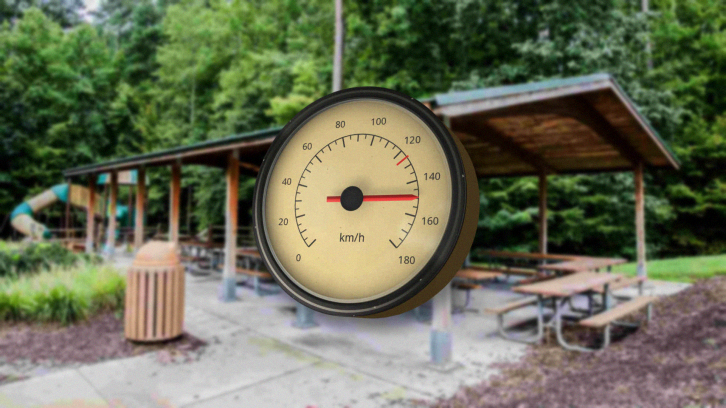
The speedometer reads 150; km/h
